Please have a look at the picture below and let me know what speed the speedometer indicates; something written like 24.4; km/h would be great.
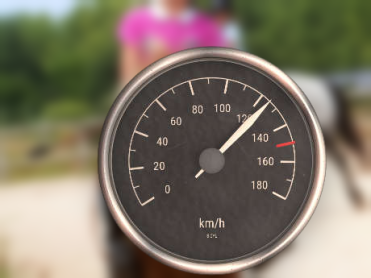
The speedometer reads 125; km/h
